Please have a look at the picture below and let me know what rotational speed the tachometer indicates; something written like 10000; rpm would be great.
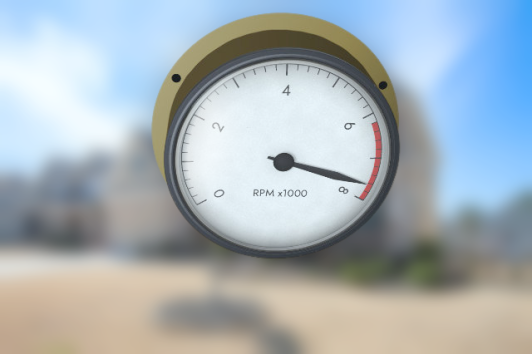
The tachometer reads 7600; rpm
